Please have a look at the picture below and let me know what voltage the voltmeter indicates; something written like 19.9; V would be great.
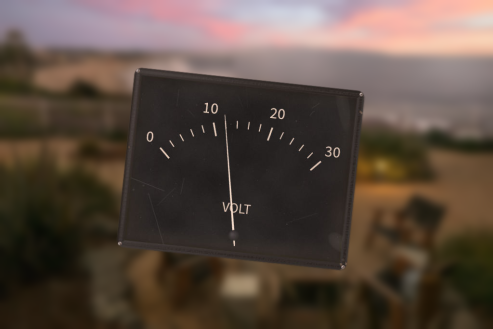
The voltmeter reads 12; V
